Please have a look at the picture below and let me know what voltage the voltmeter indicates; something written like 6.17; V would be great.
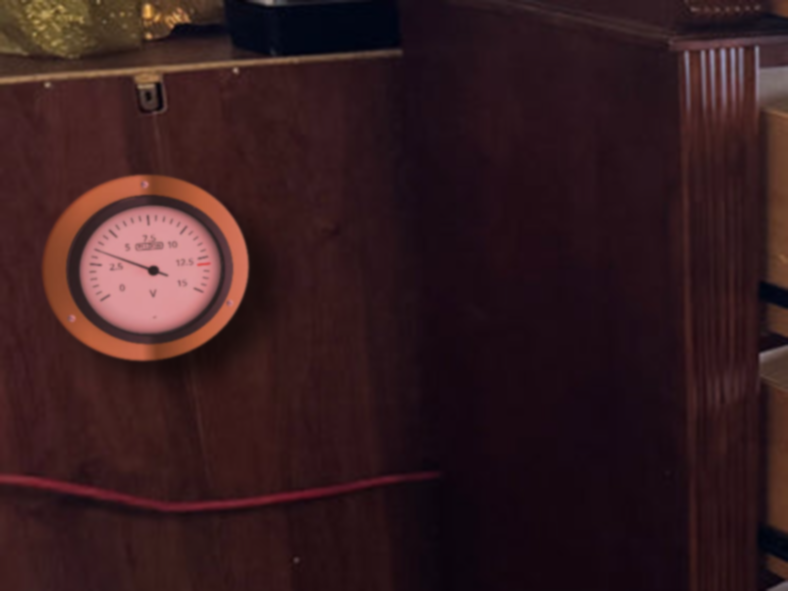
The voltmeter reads 3.5; V
